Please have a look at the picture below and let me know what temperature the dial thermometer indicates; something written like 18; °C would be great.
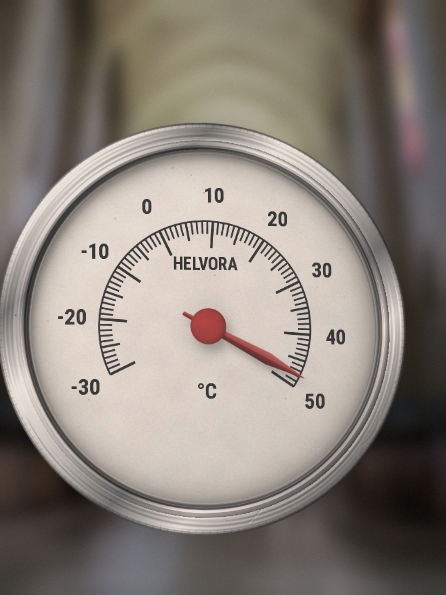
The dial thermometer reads 48; °C
